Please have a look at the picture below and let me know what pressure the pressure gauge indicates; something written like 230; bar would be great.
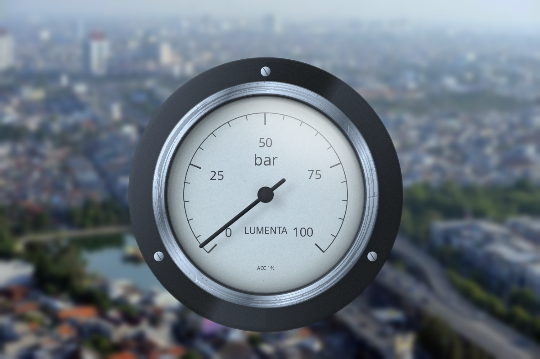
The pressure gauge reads 2.5; bar
